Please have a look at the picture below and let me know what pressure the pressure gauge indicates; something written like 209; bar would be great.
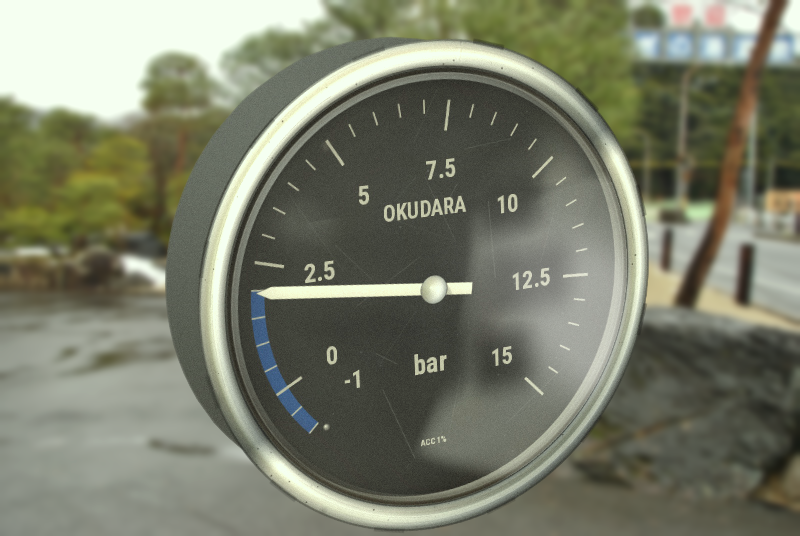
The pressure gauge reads 2; bar
